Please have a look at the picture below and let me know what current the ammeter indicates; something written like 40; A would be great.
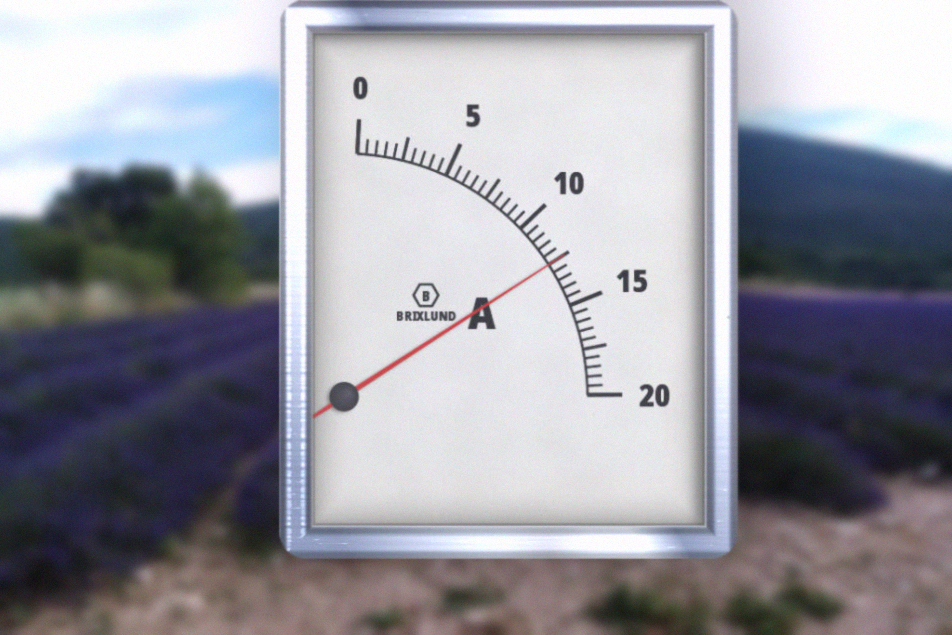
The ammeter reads 12.5; A
